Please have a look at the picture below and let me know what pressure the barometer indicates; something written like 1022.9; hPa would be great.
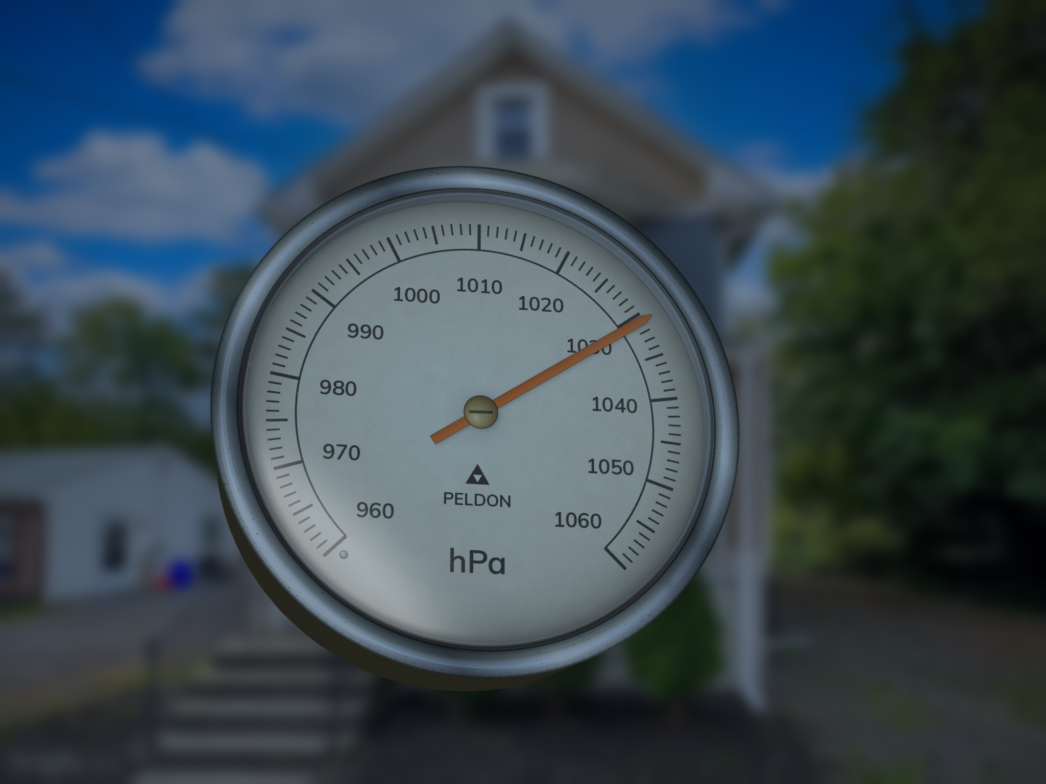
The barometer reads 1031; hPa
